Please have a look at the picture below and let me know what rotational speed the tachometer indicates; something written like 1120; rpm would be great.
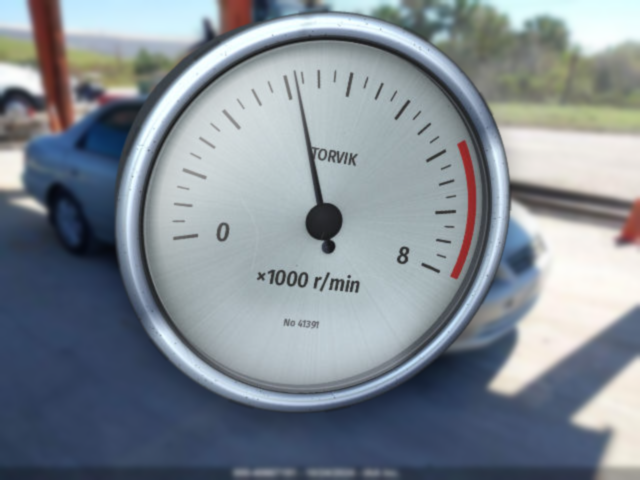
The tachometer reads 3125; rpm
